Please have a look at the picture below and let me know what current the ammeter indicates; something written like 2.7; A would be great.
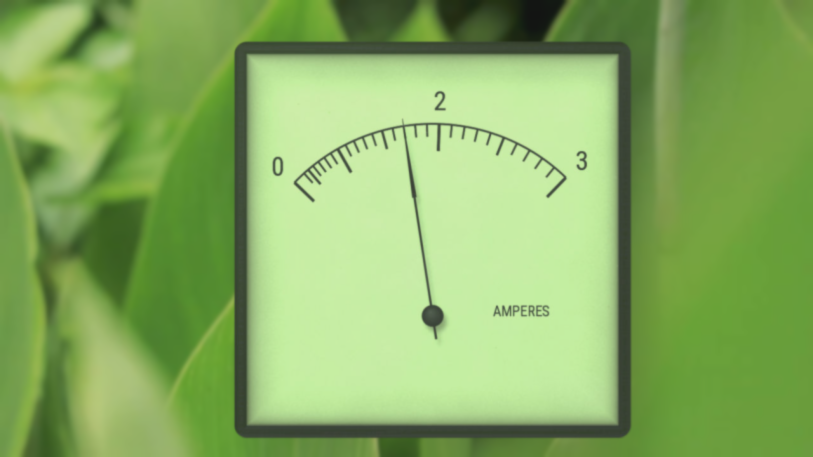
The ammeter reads 1.7; A
